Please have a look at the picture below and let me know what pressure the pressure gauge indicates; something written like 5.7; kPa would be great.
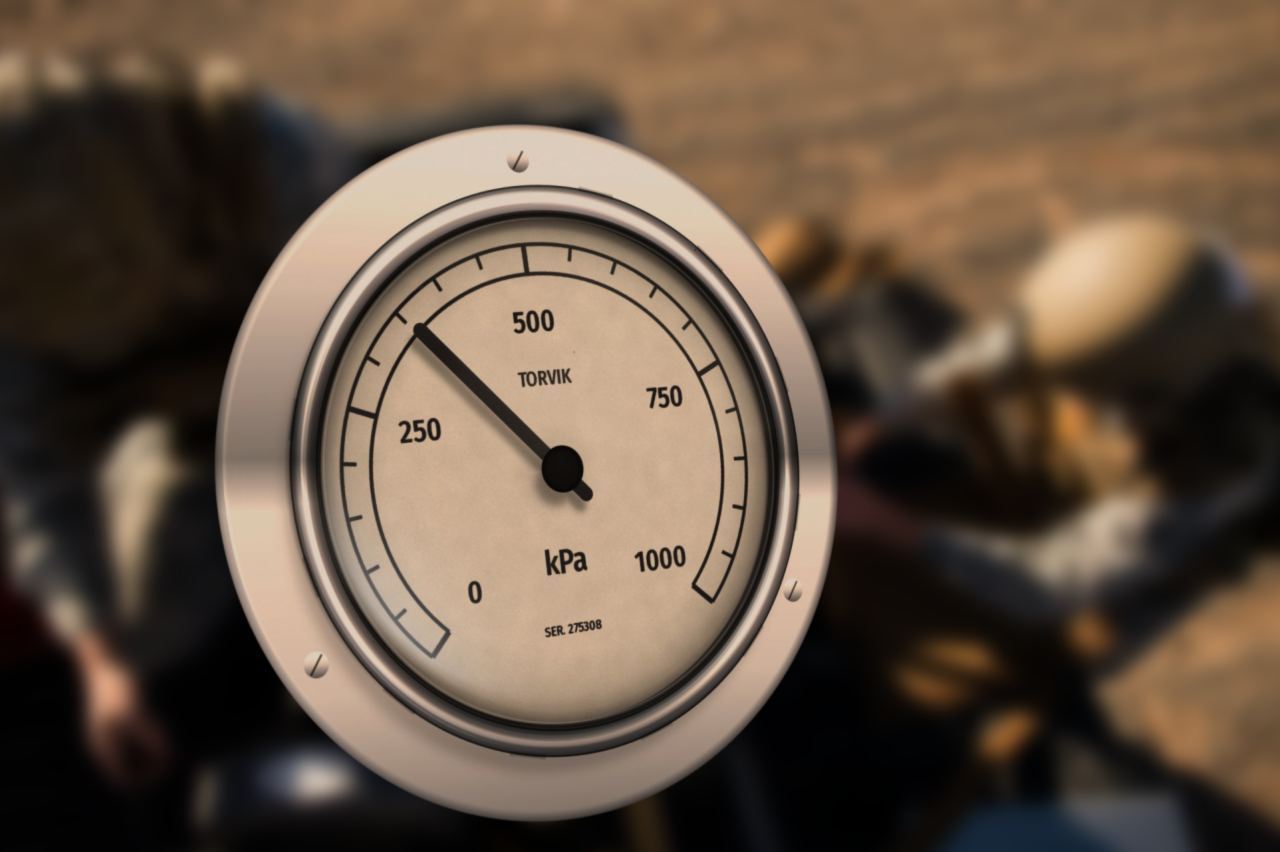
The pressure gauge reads 350; kPa
